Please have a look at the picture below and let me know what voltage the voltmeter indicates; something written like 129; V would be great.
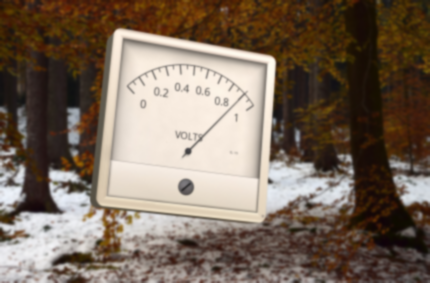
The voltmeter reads 0.9; V
